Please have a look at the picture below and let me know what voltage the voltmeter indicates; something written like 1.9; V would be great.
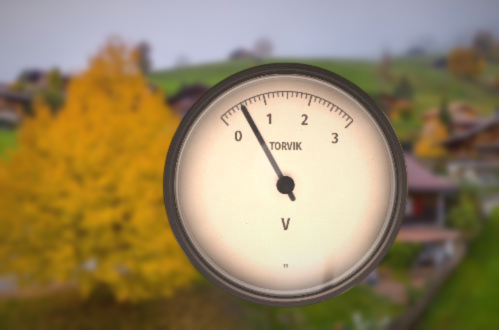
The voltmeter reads 0.5; V
